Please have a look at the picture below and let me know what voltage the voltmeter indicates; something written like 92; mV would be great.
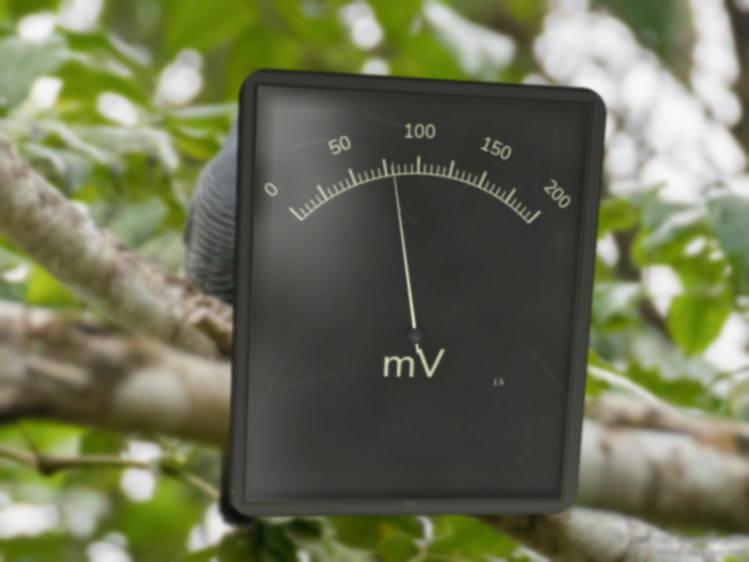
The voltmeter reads 80; mV
